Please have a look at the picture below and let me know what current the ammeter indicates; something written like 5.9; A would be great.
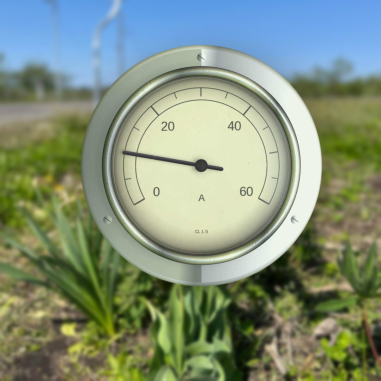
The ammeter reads 10; A
